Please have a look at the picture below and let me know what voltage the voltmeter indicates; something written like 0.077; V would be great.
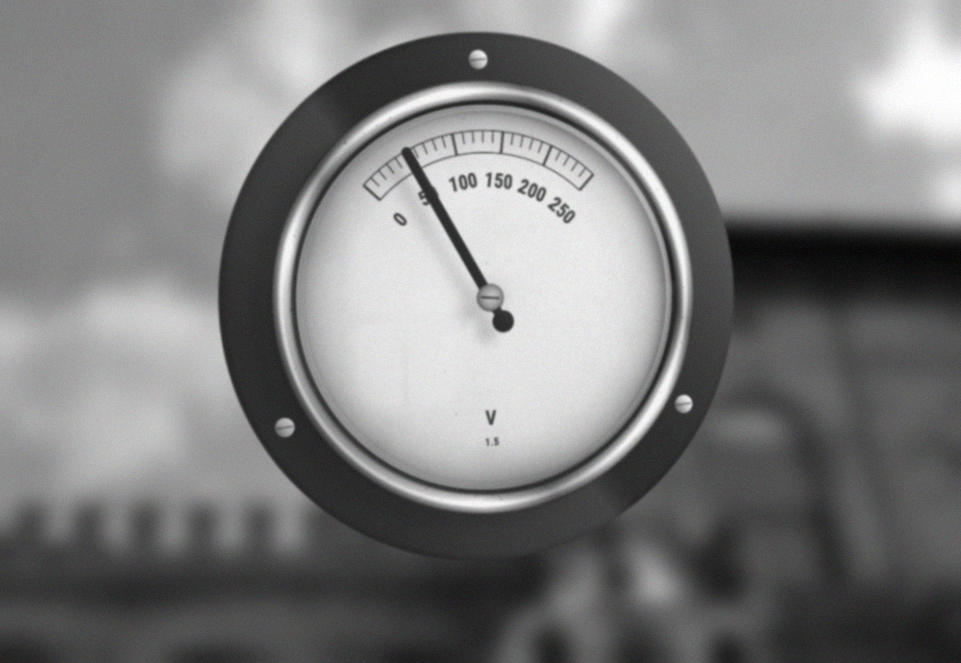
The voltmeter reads 50; V
